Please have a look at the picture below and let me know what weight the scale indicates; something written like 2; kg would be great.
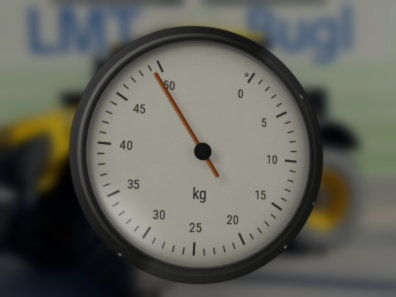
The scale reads 49; kg
